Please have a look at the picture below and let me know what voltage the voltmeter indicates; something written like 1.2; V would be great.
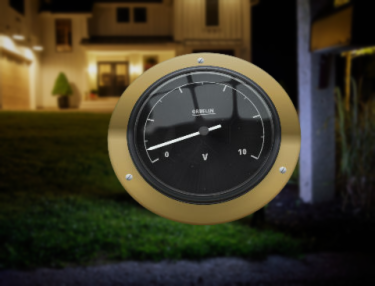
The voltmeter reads 0.5; V
